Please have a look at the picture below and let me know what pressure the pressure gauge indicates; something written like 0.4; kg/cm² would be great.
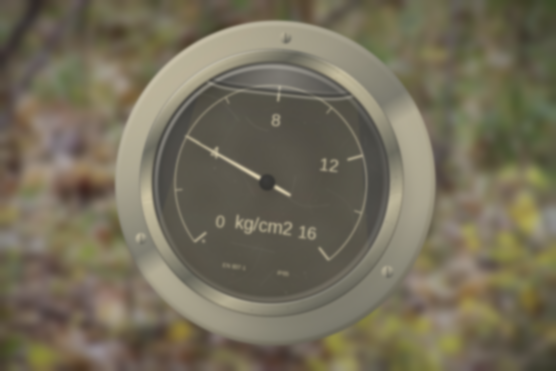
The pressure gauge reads 4; kg/cm²
